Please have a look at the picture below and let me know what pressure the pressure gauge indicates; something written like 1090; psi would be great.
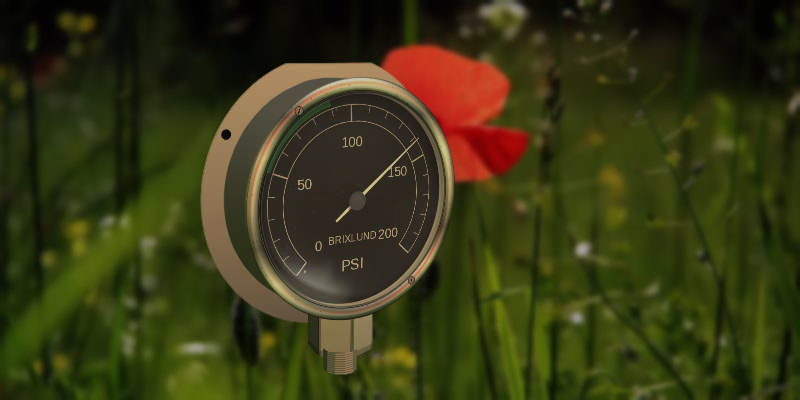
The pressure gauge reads 140; psi
